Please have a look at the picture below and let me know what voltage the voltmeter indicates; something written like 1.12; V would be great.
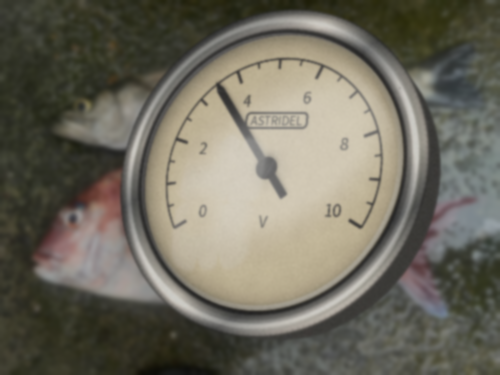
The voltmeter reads 3.5; V
